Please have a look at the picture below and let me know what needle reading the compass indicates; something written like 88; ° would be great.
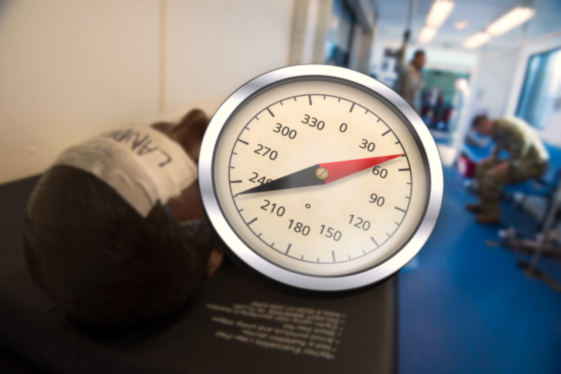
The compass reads 50; °
